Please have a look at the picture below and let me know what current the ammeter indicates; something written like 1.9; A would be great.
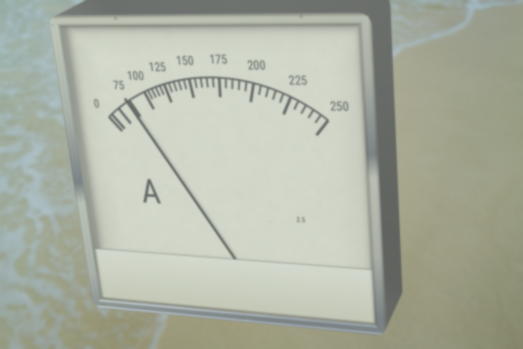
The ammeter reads 75; A
